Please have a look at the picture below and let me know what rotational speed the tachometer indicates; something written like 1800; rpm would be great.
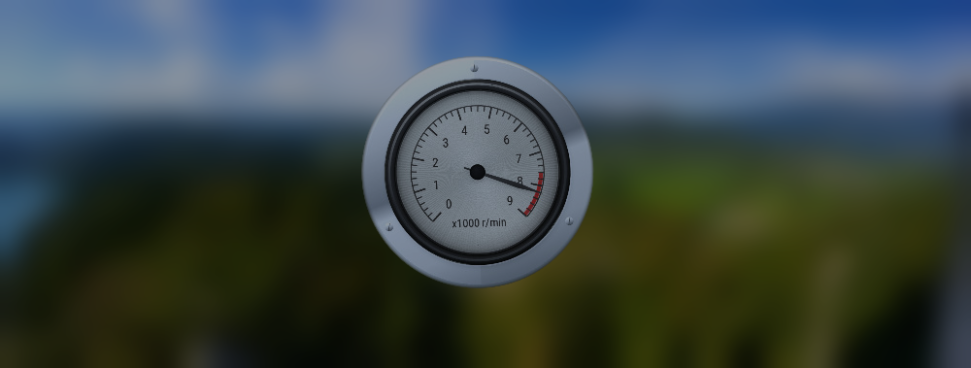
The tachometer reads 8200; rpm
